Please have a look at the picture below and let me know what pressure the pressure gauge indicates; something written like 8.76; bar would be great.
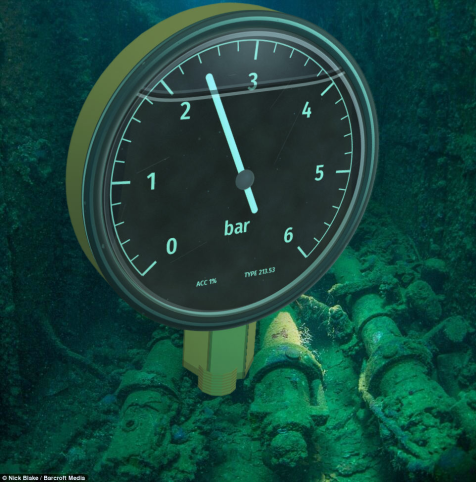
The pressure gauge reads 2.4; bar
